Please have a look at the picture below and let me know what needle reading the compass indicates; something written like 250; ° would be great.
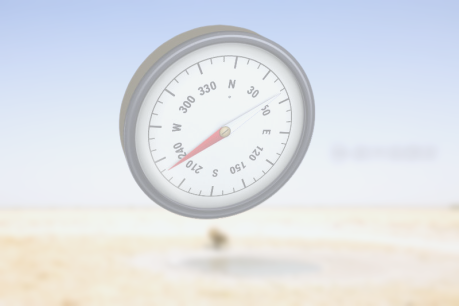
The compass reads 230; °
